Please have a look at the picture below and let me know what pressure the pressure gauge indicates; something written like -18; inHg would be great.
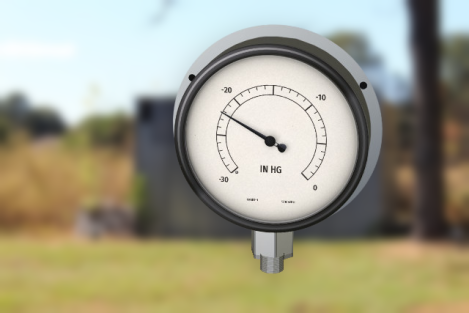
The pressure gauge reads -22; inHg
